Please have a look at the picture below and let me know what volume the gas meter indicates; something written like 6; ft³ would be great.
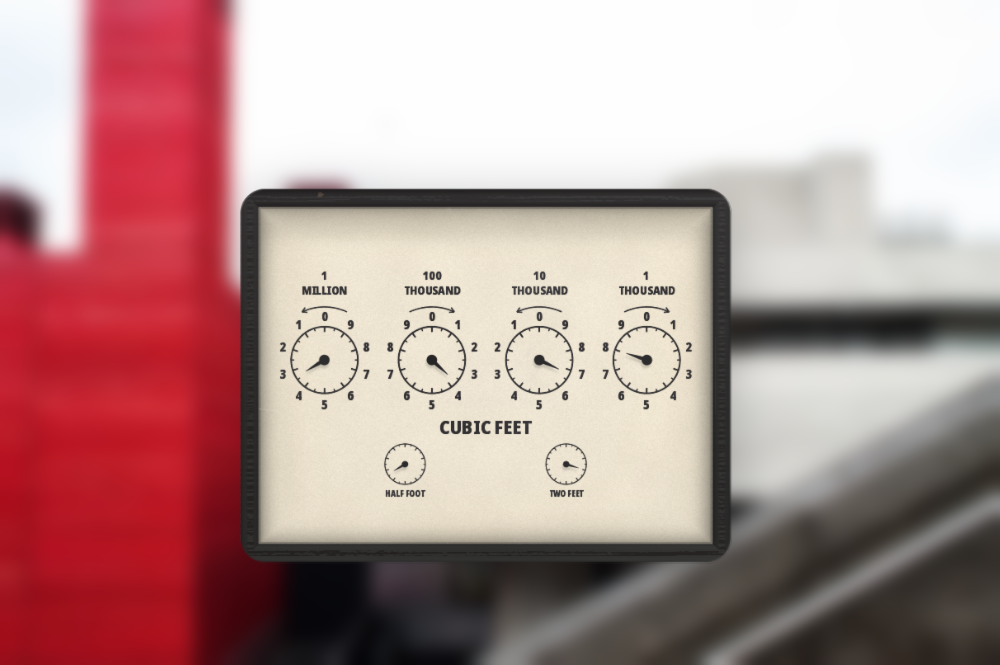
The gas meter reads 336800; ft³
